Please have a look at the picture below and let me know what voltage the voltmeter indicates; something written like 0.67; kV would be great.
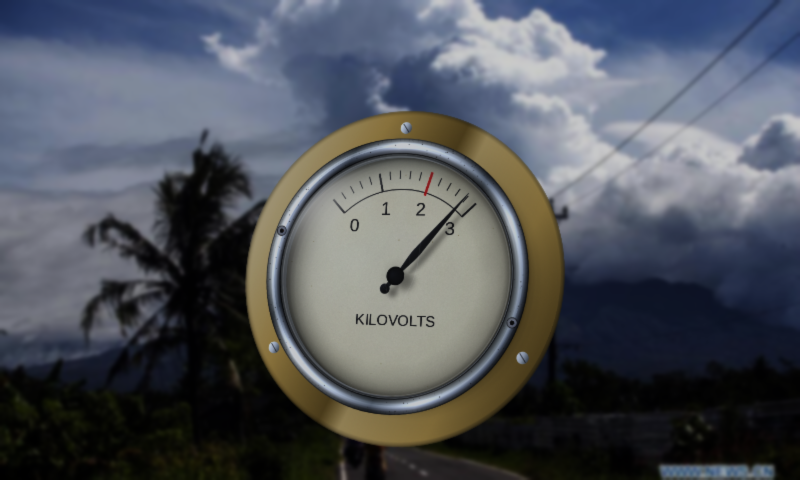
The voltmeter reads 2.8; kV
